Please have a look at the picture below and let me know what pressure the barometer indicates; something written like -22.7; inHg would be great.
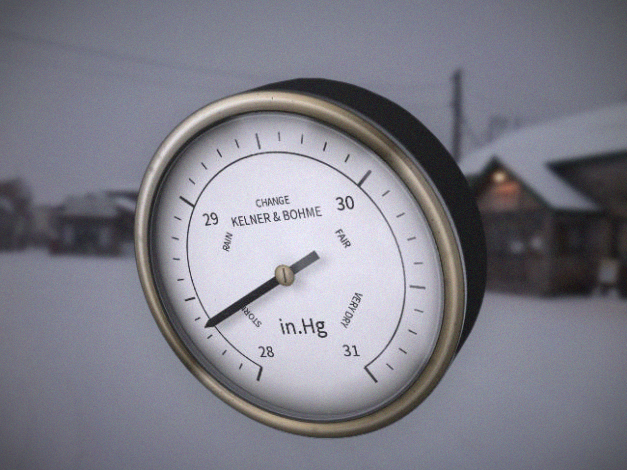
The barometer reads 28.35; inHg
